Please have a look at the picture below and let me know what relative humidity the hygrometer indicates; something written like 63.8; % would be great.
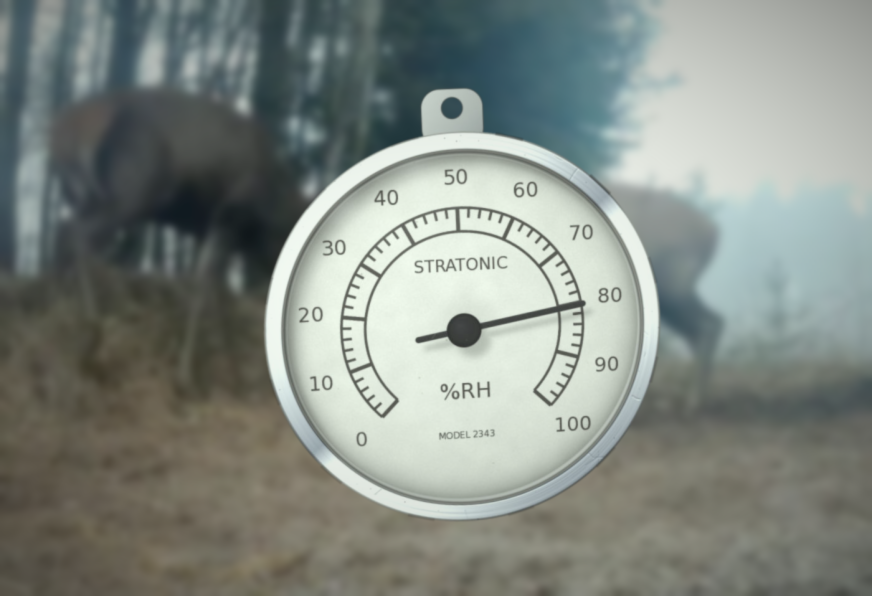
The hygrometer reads 80; %
